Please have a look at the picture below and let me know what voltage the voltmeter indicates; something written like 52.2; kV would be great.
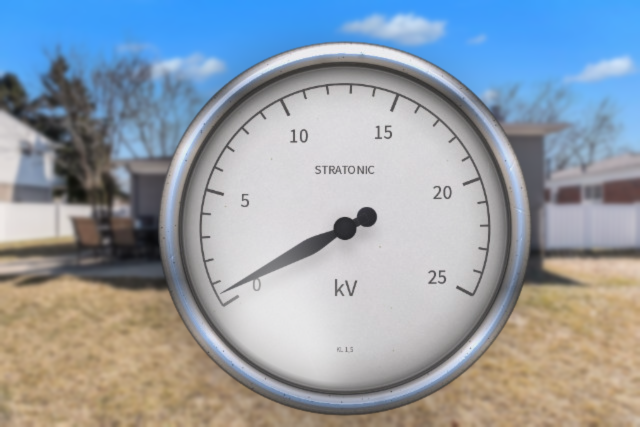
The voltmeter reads 0.5; kV
